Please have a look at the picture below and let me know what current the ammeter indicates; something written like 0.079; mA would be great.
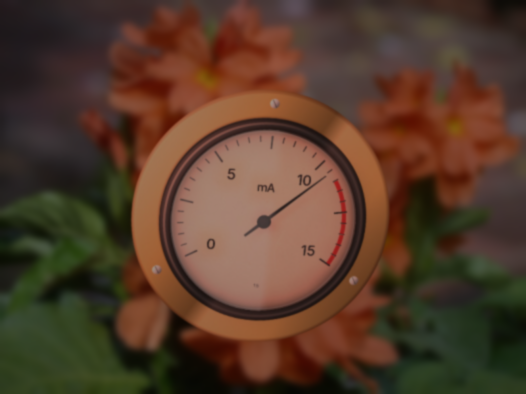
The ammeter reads 10.5; mA
